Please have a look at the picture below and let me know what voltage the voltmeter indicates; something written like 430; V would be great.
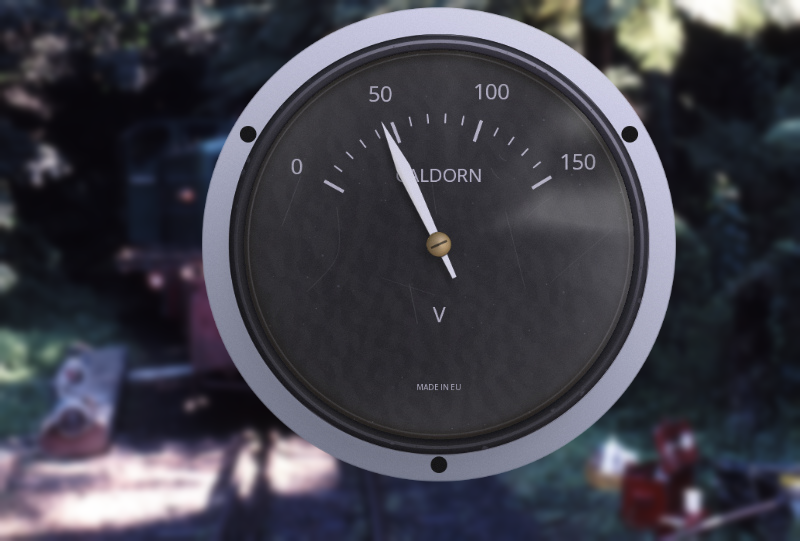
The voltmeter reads 45; V
